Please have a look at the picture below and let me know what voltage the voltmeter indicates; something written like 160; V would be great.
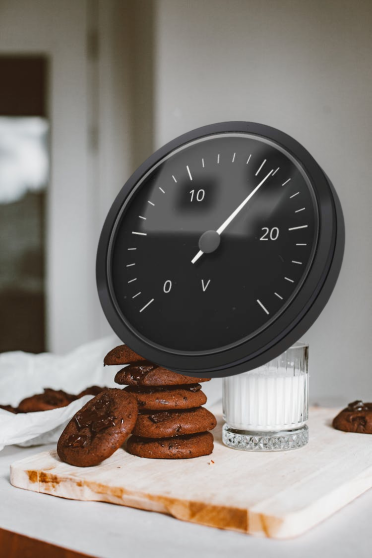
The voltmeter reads 16; V
